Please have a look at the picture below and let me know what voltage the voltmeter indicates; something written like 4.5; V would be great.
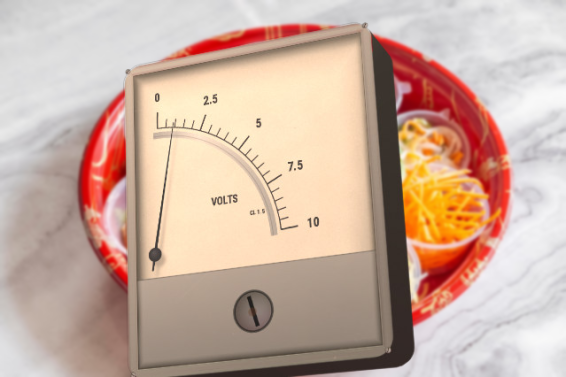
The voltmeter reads 1; V
